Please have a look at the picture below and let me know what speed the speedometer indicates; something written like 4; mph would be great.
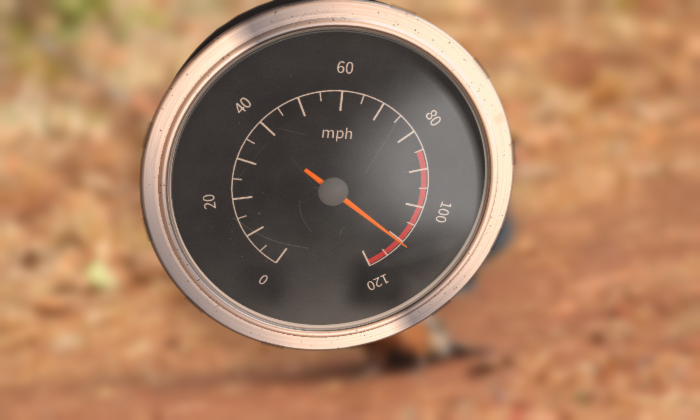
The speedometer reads 110; mph
